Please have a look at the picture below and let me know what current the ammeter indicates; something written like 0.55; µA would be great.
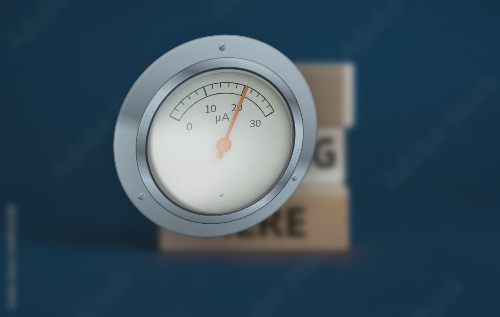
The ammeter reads 20; µA
